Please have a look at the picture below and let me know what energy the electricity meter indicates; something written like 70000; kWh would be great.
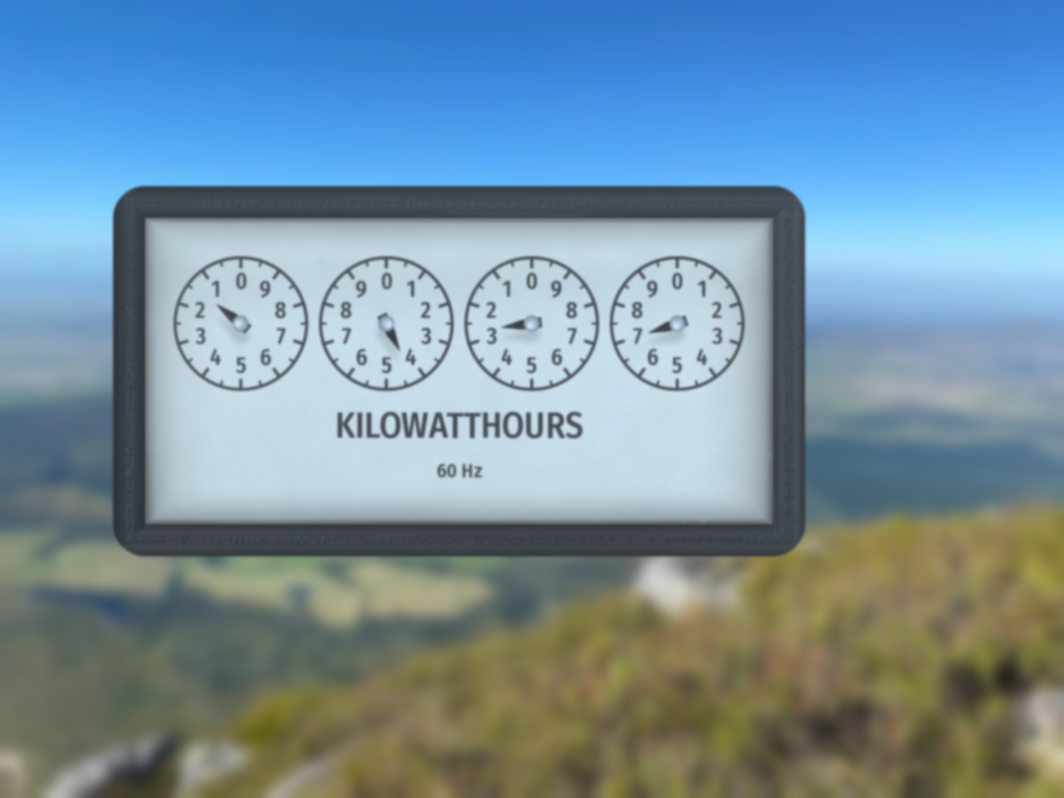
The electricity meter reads 1427; kWh
